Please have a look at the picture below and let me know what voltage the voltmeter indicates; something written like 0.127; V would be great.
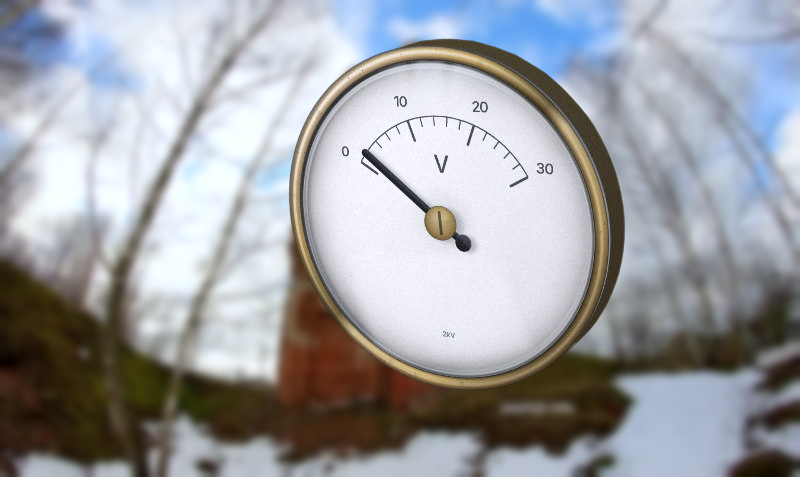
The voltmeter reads 2; V
